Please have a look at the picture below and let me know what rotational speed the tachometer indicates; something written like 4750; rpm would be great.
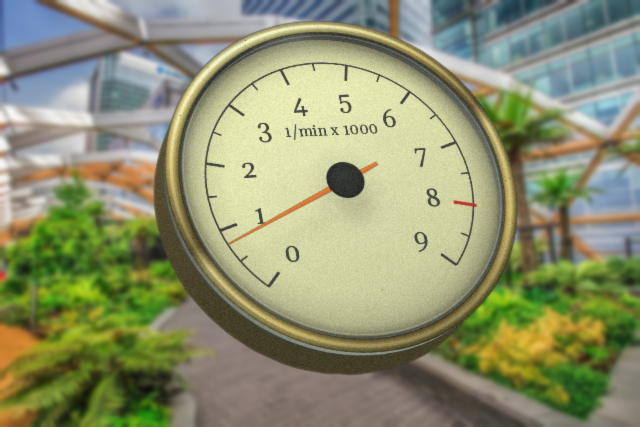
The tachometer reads 750; rpm
